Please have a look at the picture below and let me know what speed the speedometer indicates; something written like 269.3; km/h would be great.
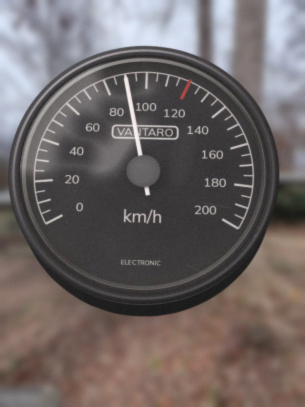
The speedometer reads 90; km/h
